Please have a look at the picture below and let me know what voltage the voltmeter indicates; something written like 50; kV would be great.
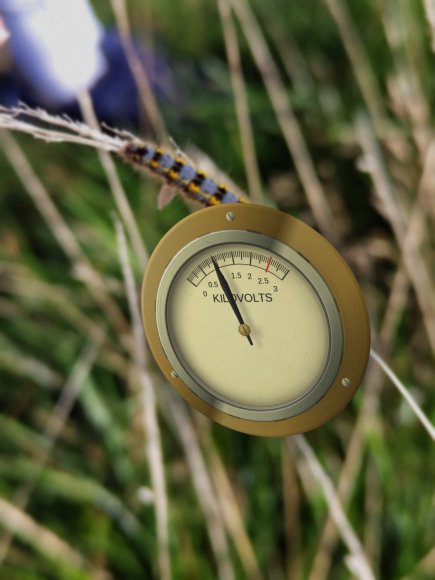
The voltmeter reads 1; kV
